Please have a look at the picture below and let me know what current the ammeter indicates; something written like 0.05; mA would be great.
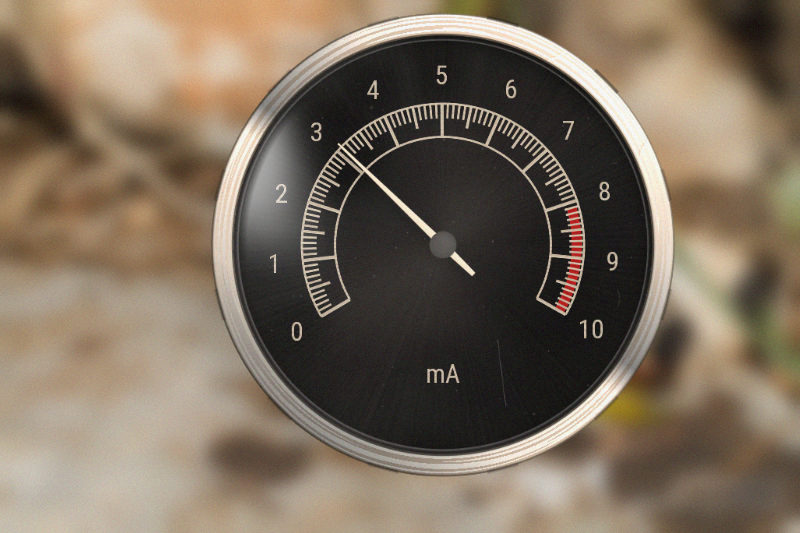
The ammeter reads 3.1; mA
